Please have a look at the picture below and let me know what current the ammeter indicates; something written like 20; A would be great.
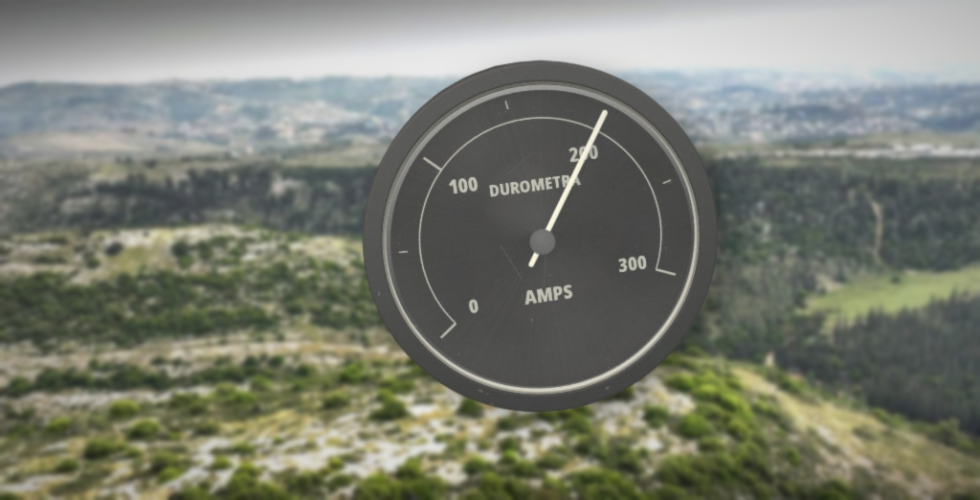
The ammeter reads 200; A
